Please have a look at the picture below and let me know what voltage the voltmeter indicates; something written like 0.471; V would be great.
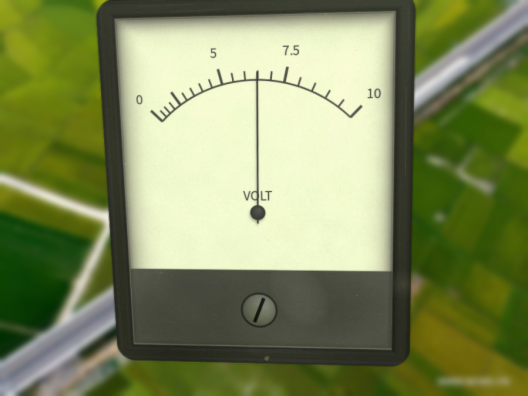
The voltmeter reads 6.5; V
